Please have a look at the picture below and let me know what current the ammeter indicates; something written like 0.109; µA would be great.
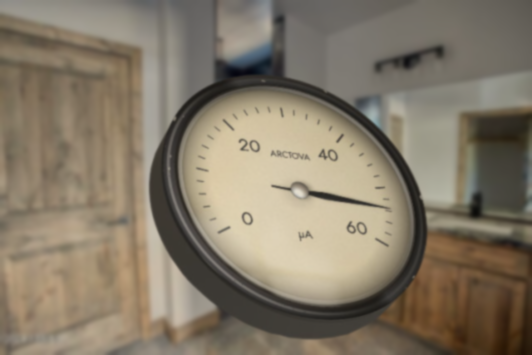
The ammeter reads 54; µA
